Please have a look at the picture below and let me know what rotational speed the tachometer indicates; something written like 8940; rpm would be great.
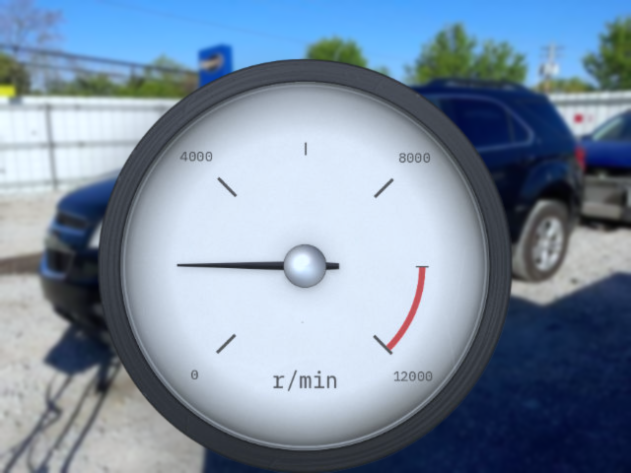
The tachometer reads 2000; rpm
